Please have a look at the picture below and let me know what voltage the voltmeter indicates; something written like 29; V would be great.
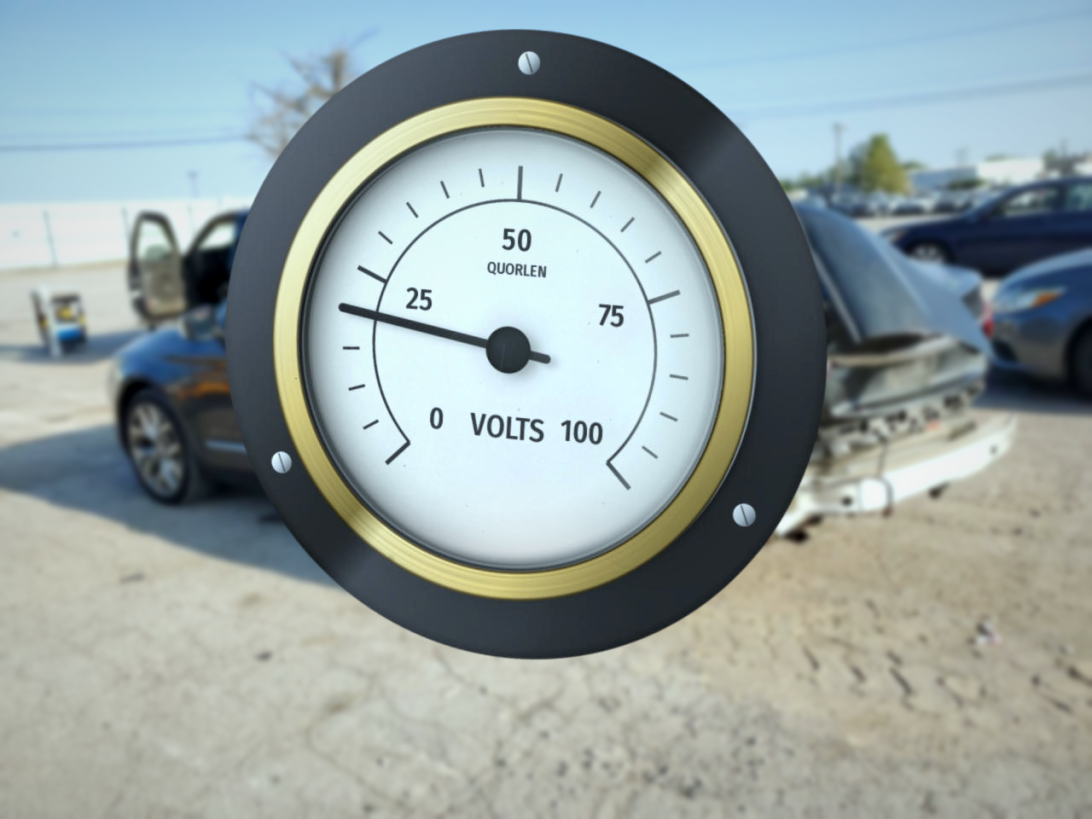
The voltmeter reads 20; V
